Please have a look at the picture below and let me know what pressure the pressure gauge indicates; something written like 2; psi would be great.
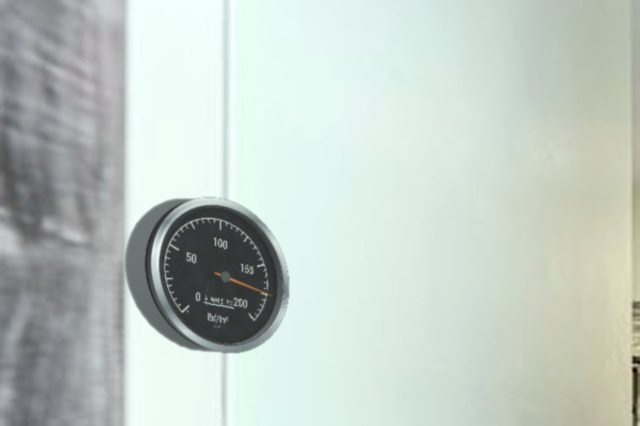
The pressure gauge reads 175; psi
